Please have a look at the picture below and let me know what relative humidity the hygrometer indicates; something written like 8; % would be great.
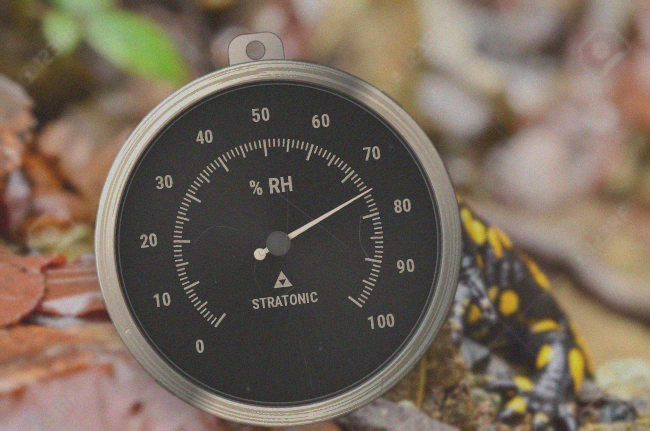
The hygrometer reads 75; %
